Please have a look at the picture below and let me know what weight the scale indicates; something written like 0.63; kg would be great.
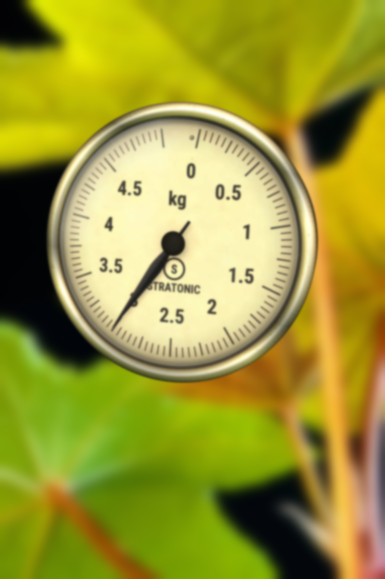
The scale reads 3; kg
